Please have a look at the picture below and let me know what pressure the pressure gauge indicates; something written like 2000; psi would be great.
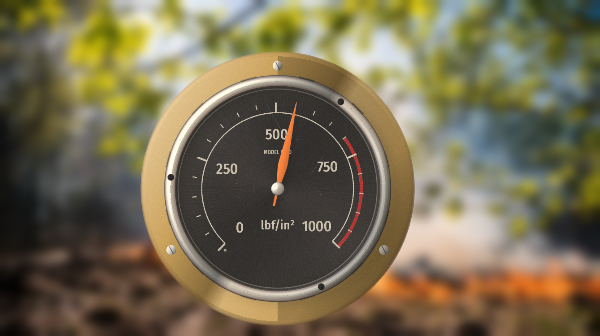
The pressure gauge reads 550; psi
